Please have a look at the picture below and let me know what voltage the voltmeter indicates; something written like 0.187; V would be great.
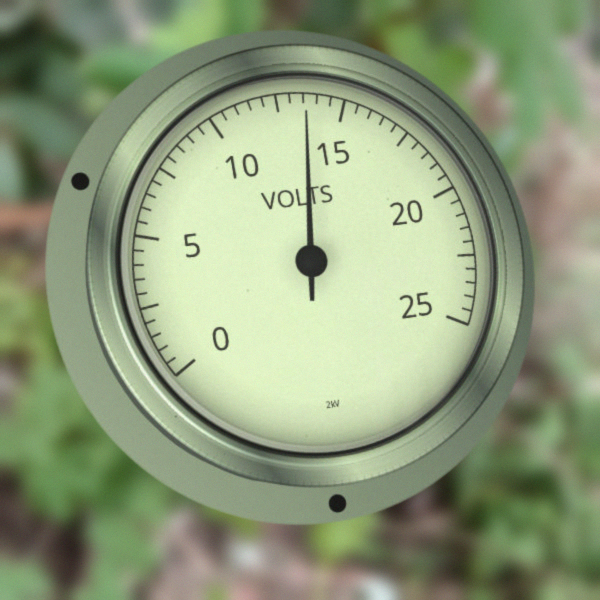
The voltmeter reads 13.5; V
